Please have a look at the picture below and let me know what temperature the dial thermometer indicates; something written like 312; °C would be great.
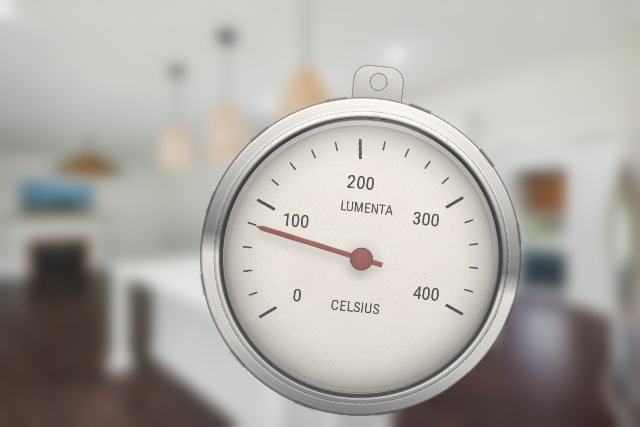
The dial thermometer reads 80; °C
